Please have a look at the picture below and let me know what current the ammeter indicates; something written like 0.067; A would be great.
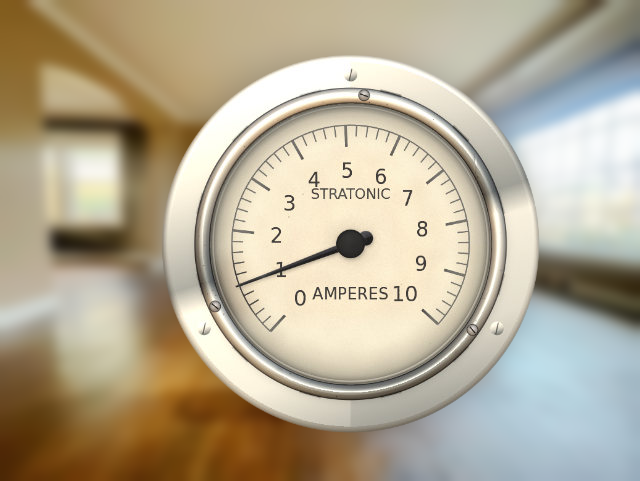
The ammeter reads 1; A
